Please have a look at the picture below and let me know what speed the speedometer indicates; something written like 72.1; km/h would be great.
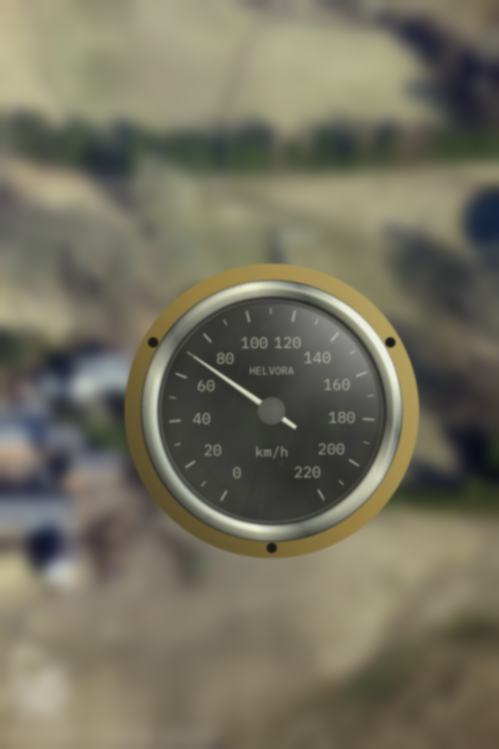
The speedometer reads 70; km/h
